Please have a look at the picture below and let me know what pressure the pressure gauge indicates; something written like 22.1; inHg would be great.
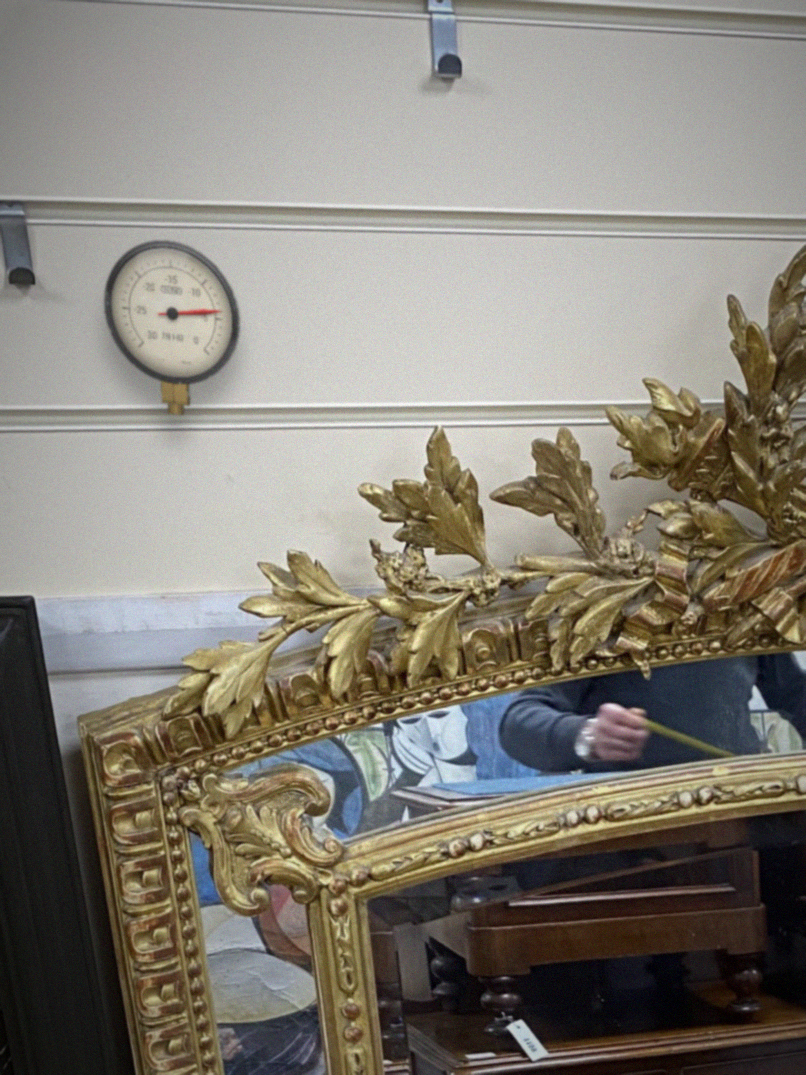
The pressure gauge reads -6; inHg
